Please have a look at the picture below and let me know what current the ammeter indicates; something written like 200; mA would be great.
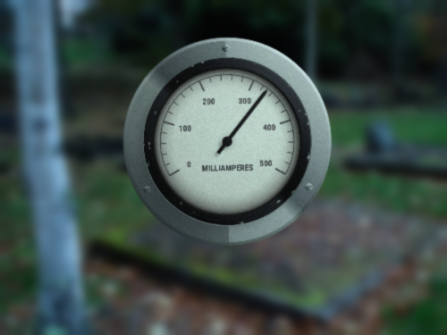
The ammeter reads 330; mA
